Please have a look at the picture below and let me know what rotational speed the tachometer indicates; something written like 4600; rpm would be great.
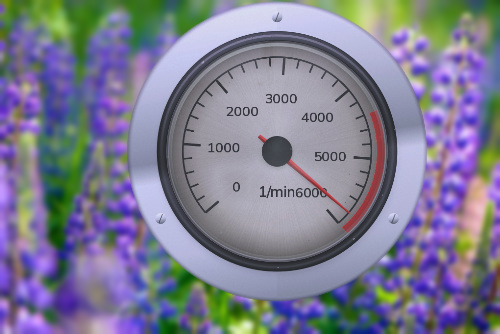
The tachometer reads 5800; rpm
